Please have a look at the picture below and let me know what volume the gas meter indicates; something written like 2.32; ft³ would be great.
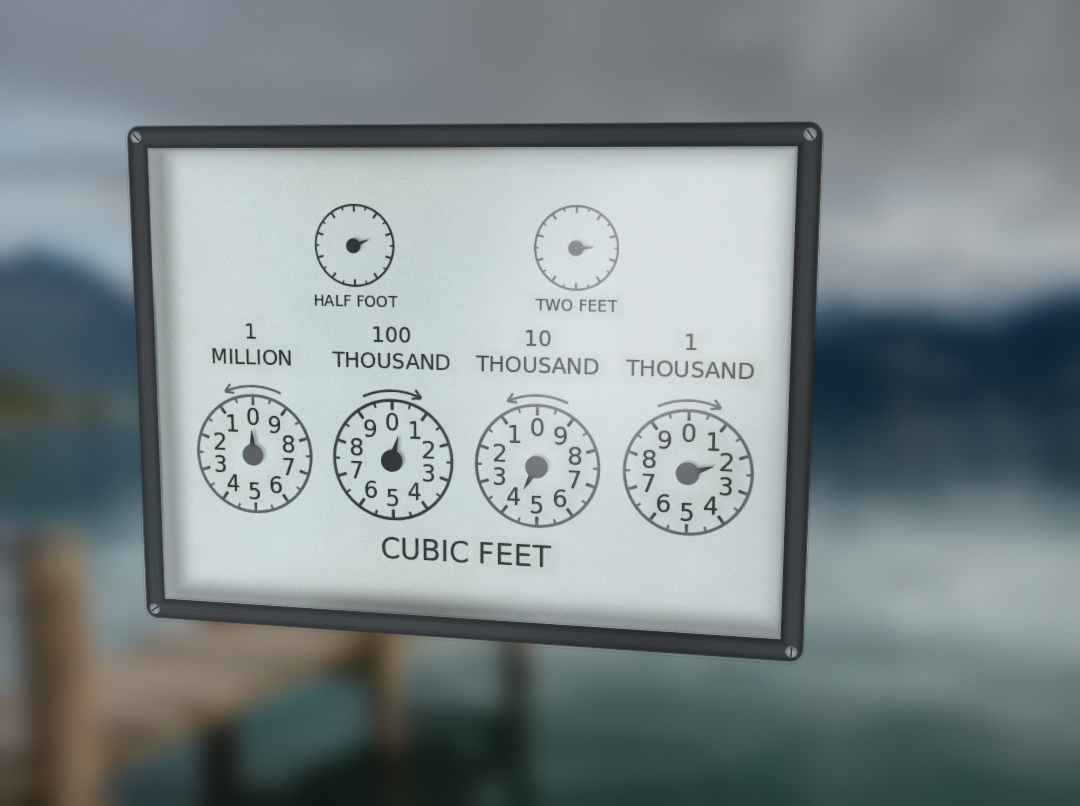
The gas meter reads 4200; ft³
